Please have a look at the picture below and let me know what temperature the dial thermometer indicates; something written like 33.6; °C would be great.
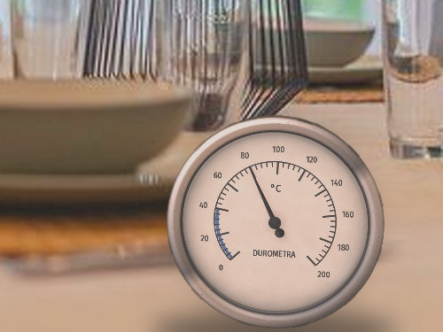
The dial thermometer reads 80; °C
